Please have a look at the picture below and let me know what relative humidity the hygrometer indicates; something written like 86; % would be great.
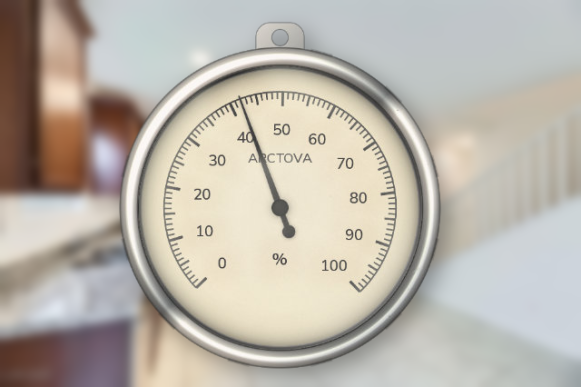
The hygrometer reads 42; %
